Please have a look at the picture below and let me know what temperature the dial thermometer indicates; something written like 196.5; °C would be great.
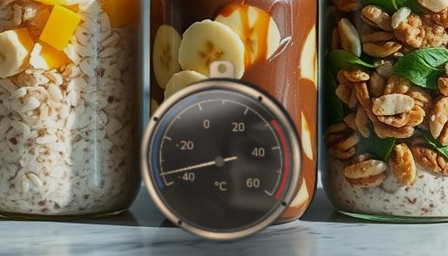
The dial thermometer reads -35; °C
